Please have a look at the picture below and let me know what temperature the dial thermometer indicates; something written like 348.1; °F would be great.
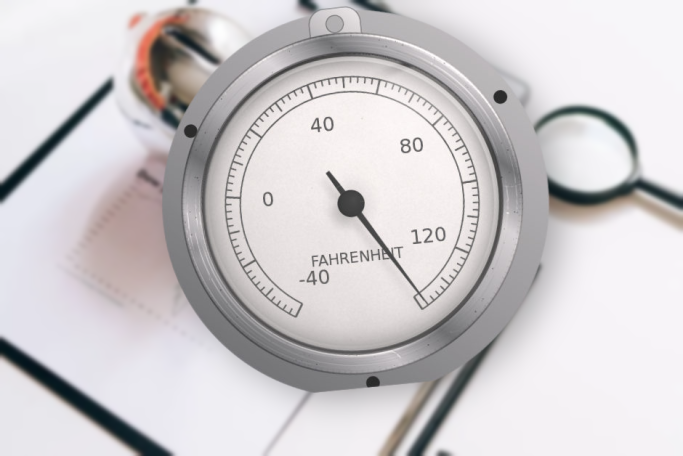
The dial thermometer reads 138; °F
